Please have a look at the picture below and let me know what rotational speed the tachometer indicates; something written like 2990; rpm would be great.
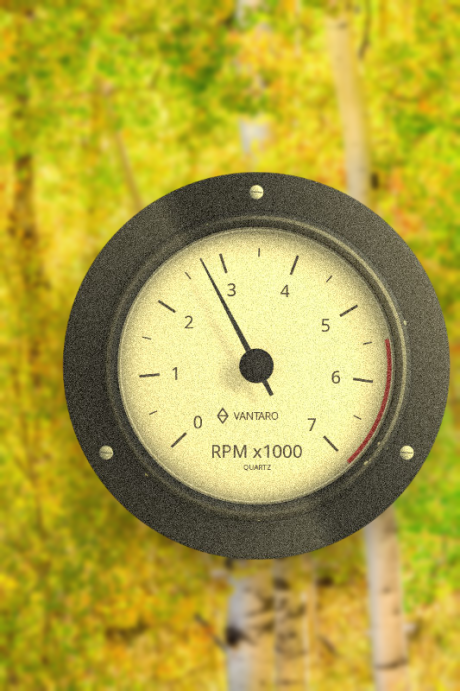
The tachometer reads 2750; rpm
